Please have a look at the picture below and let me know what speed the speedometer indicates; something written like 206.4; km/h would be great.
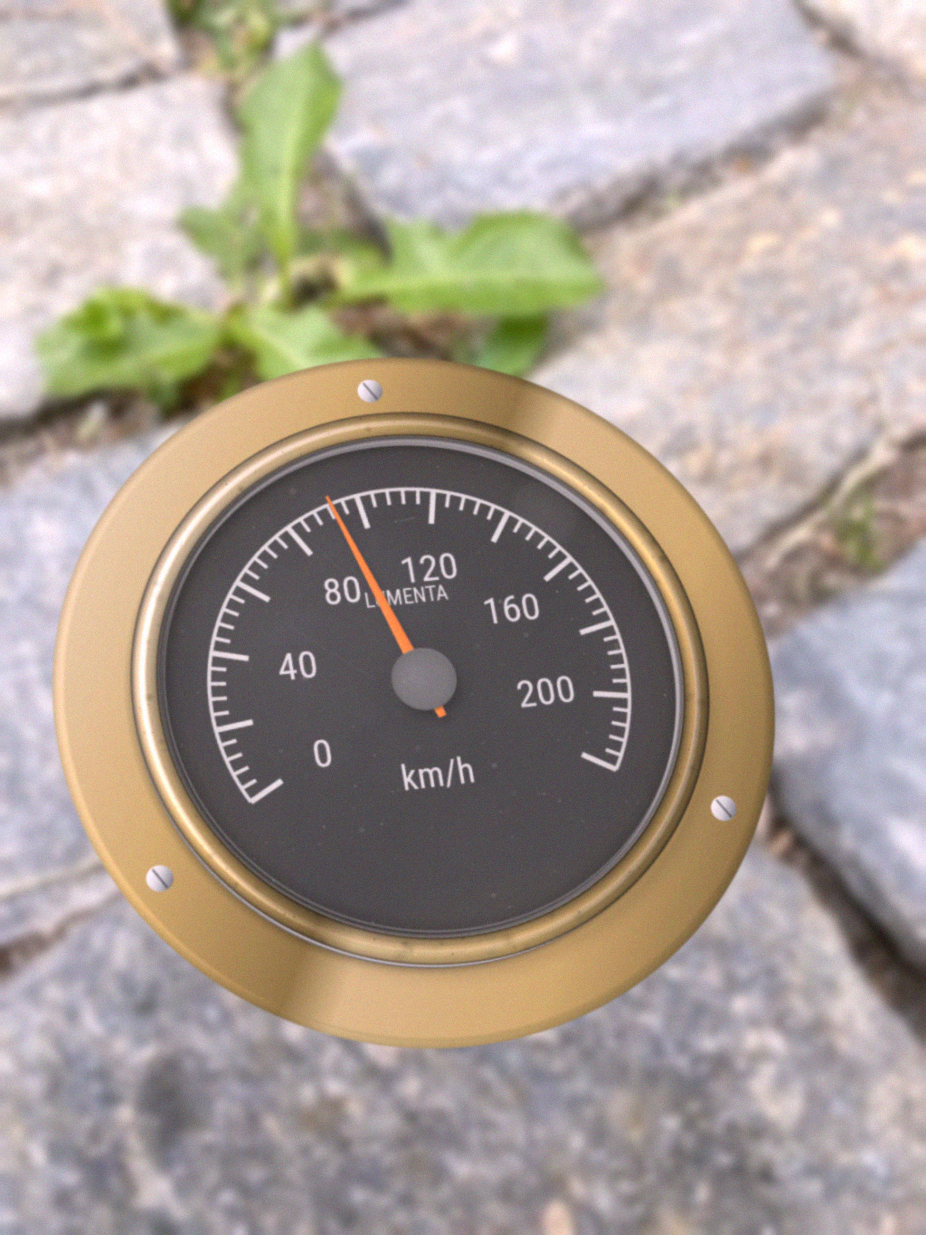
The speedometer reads 92; km/h
